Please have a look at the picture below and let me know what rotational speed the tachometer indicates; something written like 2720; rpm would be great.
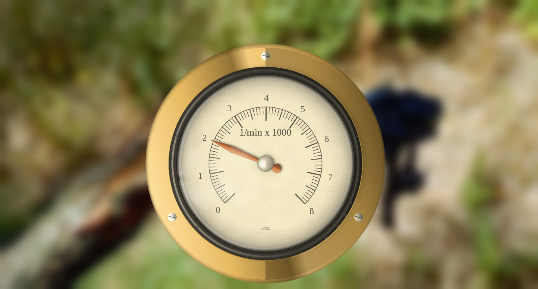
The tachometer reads 2000; rpm
